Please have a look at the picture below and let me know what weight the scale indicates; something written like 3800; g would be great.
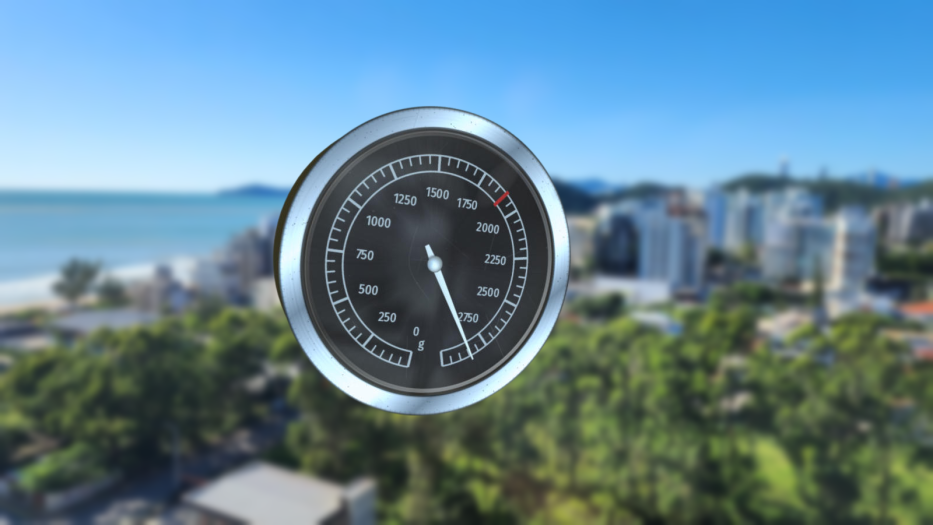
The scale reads 2850; g
